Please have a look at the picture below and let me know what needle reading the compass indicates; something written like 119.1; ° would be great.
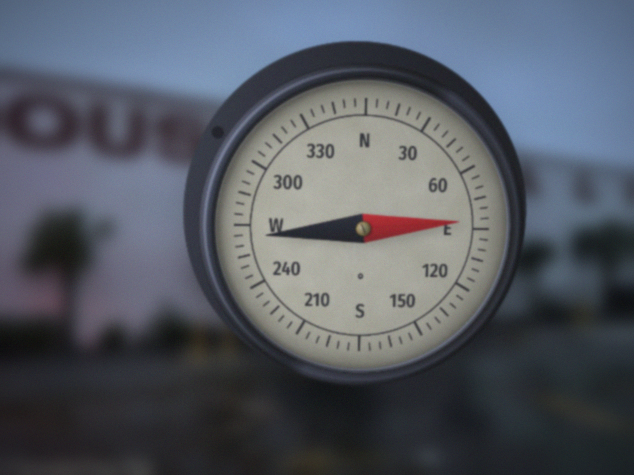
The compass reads 85; °
